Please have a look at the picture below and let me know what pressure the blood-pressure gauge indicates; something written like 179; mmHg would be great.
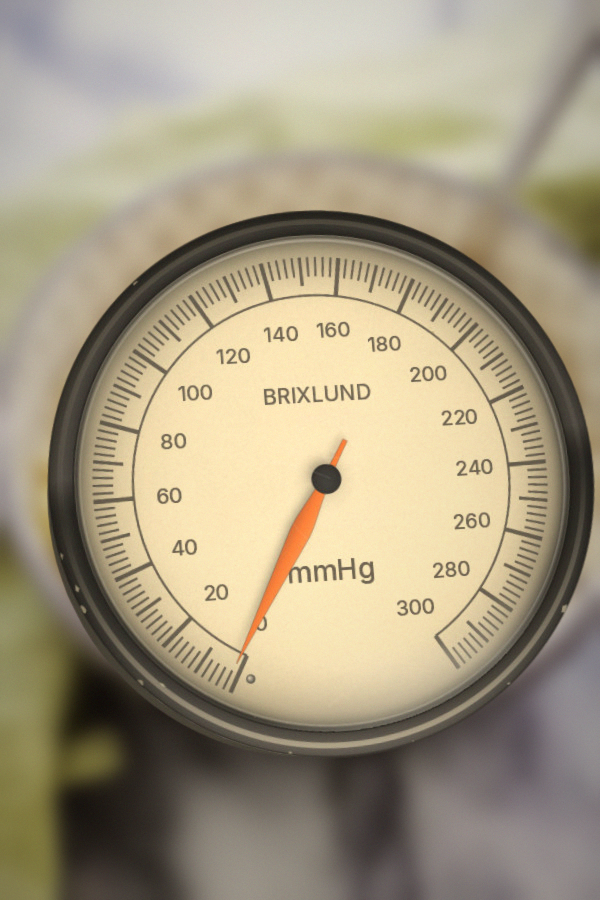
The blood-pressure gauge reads 2; mmHg
